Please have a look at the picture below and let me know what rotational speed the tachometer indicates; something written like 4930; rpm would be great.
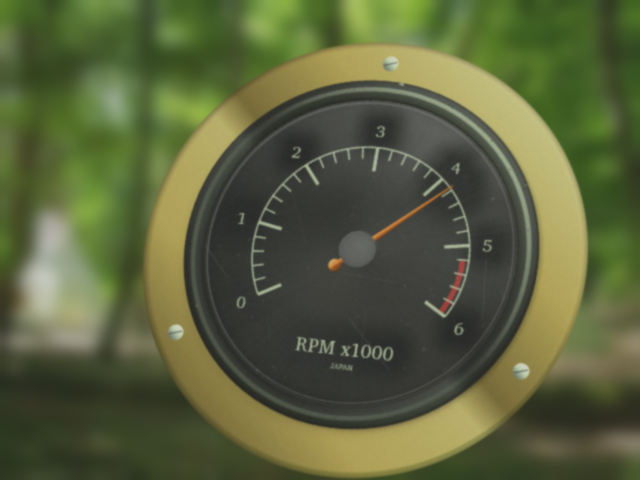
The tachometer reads 4200; rpm
